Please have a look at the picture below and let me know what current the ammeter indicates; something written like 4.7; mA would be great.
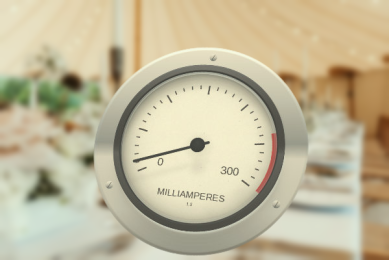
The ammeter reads 10; mA
